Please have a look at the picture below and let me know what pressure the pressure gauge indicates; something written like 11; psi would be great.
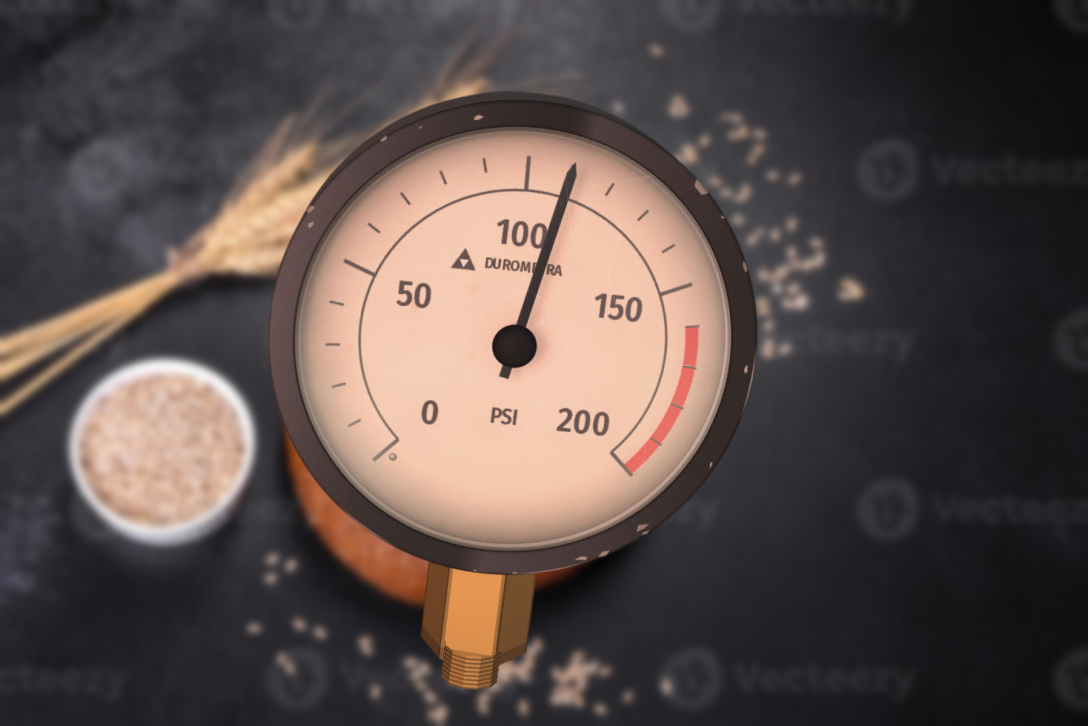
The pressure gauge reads 110; psi
